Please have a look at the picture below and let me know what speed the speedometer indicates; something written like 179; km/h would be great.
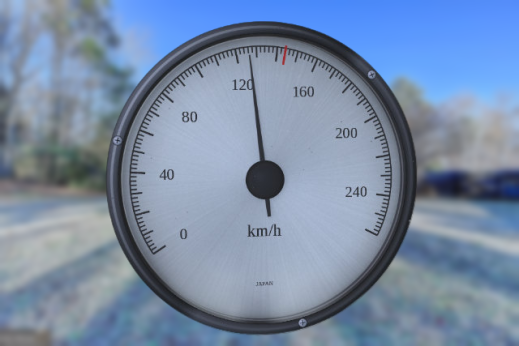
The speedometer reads 126; km/h
